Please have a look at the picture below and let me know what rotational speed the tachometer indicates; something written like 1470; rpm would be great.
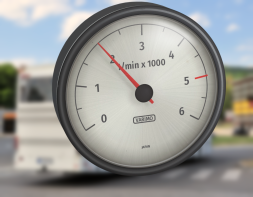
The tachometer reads 2000; rpm
